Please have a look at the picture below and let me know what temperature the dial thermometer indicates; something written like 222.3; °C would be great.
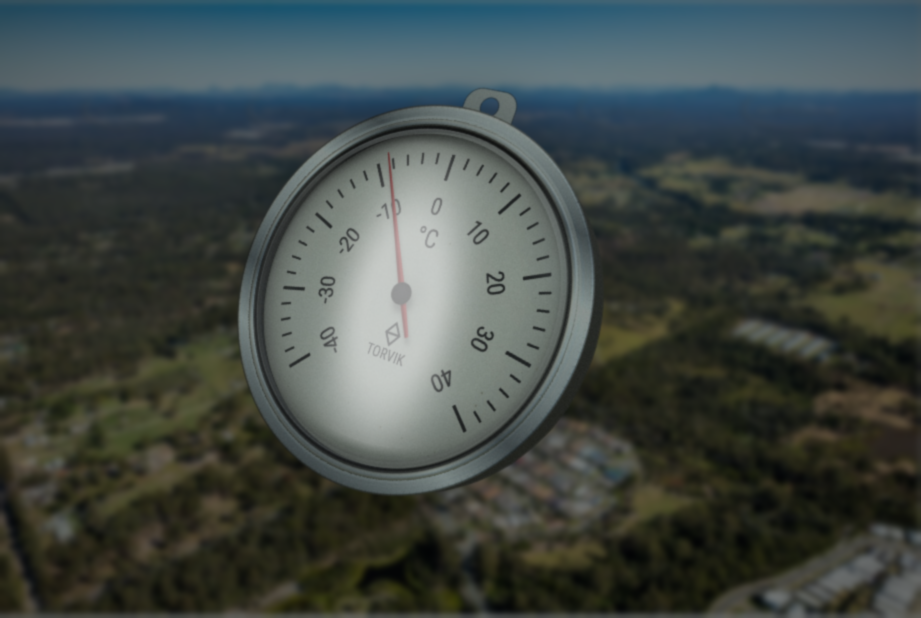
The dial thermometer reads -8; °C
